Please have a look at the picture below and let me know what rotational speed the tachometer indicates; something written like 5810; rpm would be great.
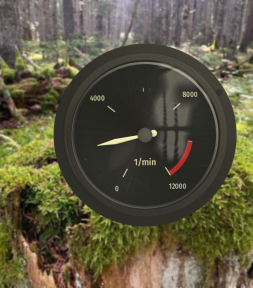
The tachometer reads 2000; rpm
